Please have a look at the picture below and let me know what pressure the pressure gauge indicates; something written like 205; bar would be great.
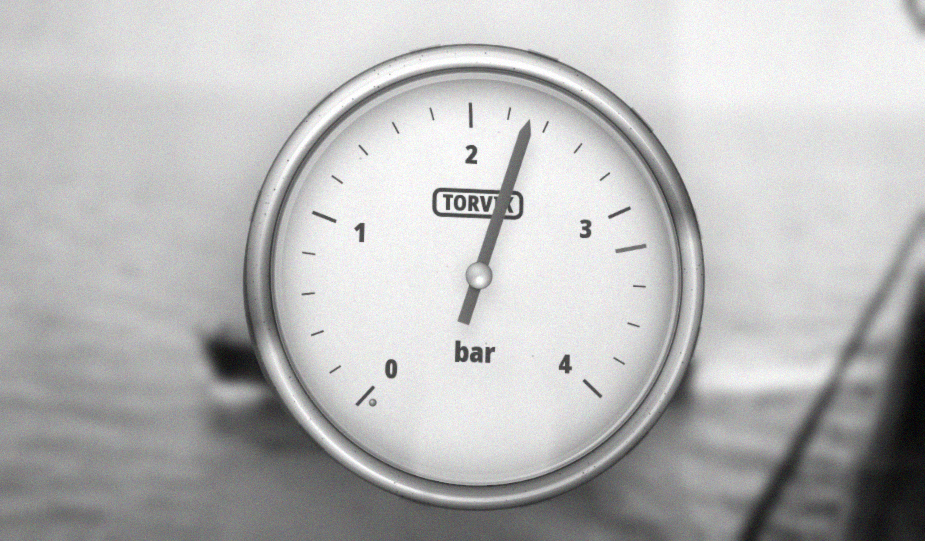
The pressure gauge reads 2.3; bar
